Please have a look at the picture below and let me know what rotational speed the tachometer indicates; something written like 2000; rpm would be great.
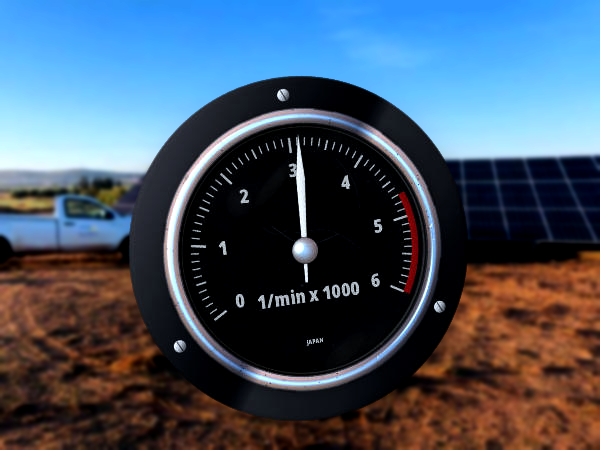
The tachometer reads 3100; rpm
